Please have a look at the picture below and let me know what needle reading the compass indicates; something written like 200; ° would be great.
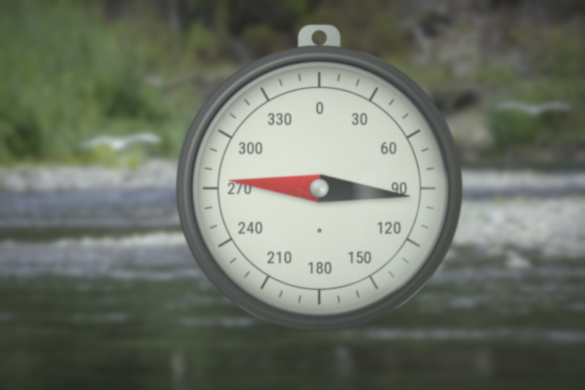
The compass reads 275; °
